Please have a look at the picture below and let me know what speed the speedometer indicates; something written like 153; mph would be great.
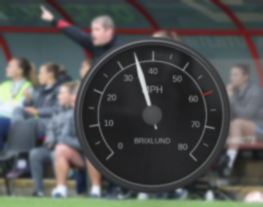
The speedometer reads 35; mph
